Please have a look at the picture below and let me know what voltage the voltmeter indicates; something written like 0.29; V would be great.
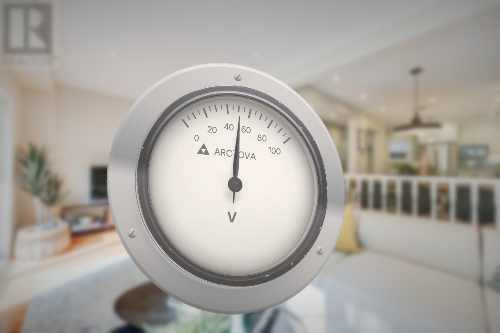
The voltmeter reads 50; V
